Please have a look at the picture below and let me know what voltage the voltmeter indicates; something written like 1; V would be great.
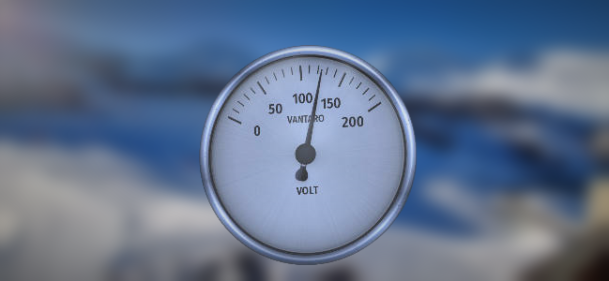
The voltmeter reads 125; V
